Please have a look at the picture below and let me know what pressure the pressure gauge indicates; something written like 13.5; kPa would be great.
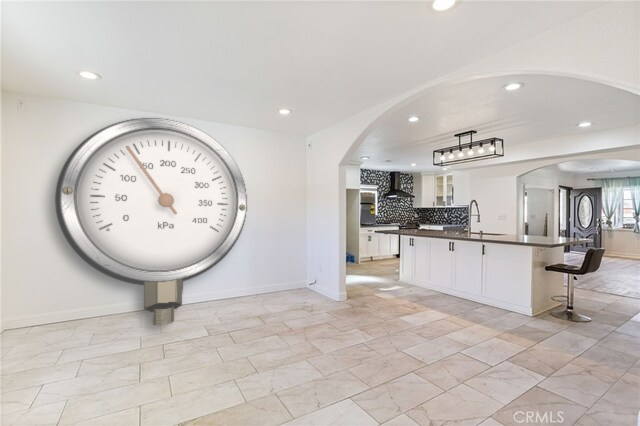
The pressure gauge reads 140; kPa
